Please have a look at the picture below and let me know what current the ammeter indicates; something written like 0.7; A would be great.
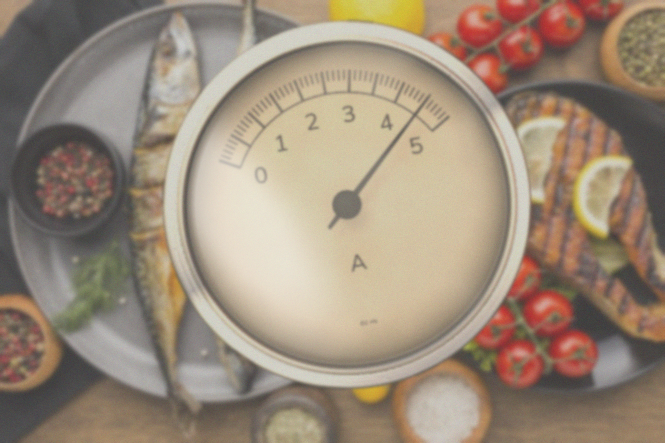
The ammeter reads 4.5; A
